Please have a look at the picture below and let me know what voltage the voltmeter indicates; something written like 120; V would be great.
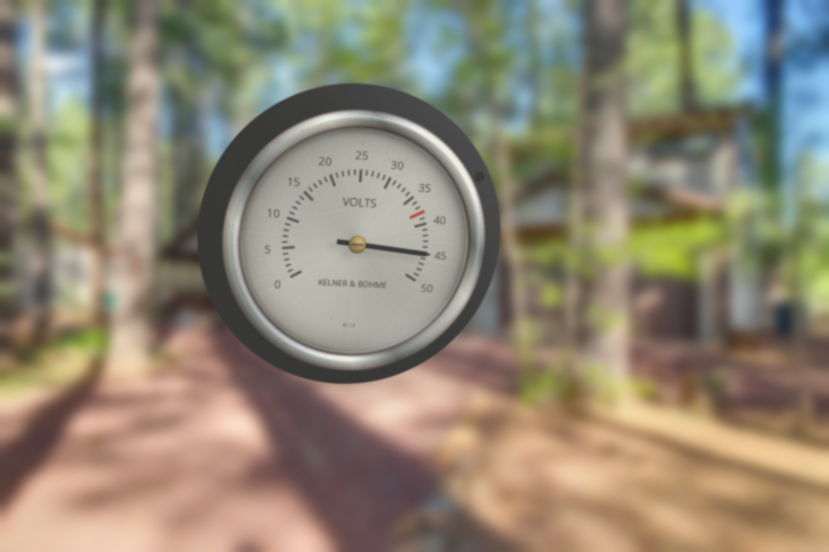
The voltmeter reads 45; V
